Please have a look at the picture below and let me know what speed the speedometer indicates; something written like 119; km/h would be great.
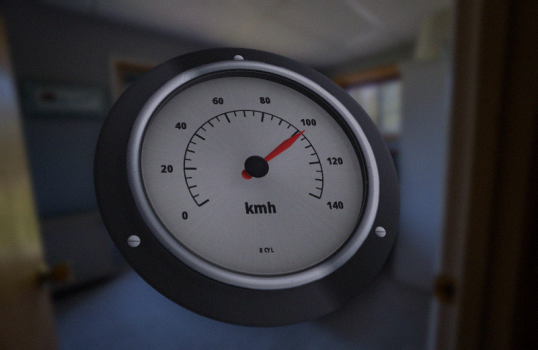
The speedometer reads 102.5; km/h
